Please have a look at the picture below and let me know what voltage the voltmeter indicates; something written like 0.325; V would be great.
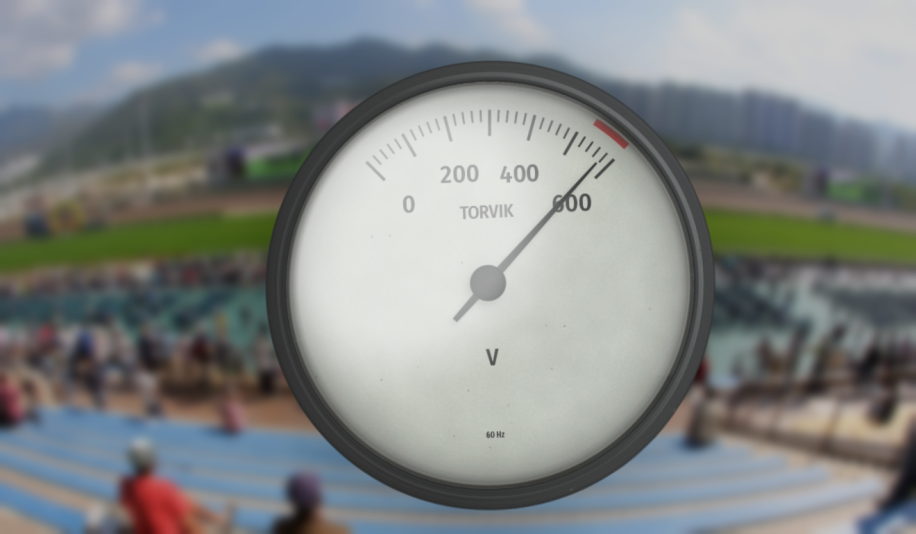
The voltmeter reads 580; V
